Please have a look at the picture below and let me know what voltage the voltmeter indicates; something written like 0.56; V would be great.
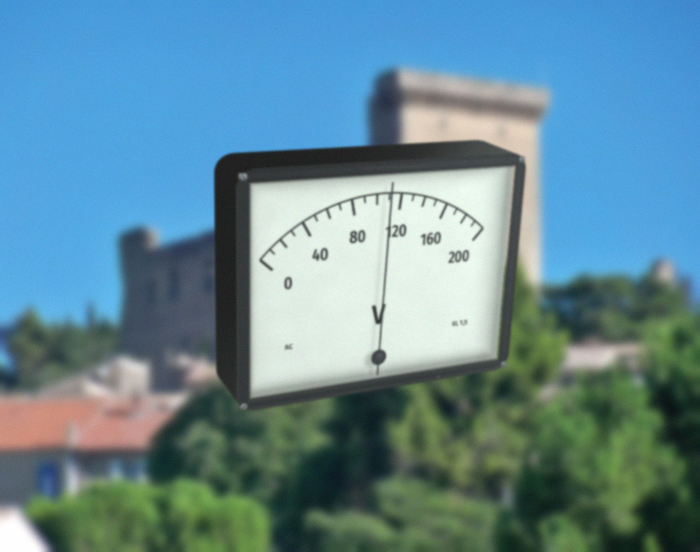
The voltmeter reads 110; V
